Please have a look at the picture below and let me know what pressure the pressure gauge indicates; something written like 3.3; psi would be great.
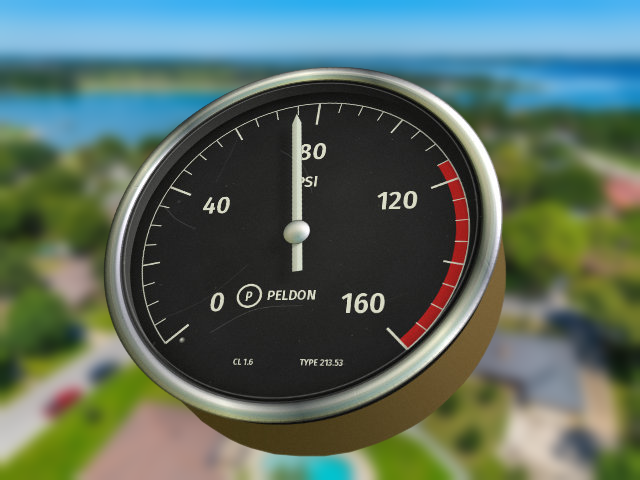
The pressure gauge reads 75; psi
